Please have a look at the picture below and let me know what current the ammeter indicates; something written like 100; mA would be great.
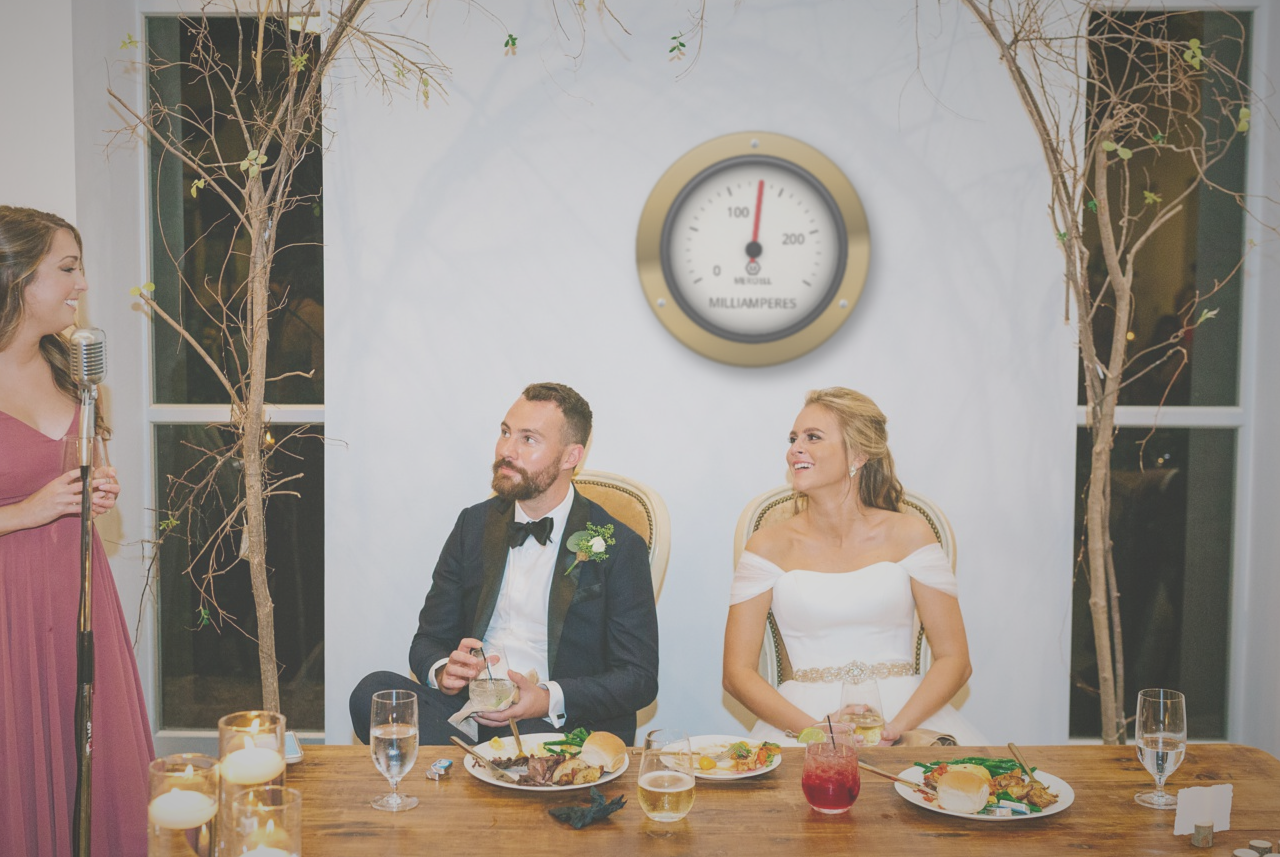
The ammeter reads 130; mA
